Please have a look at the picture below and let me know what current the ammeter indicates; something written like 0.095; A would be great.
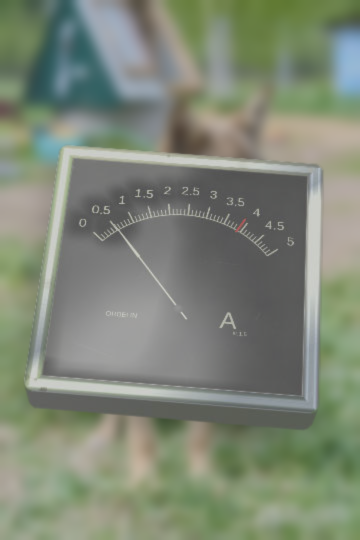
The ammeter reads 0.5; A
